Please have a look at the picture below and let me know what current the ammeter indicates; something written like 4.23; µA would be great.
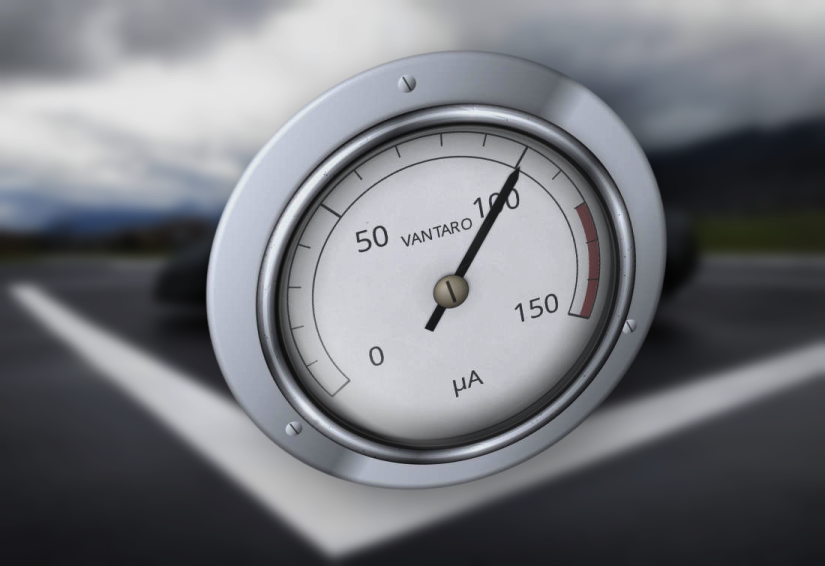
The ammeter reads 100; µA
